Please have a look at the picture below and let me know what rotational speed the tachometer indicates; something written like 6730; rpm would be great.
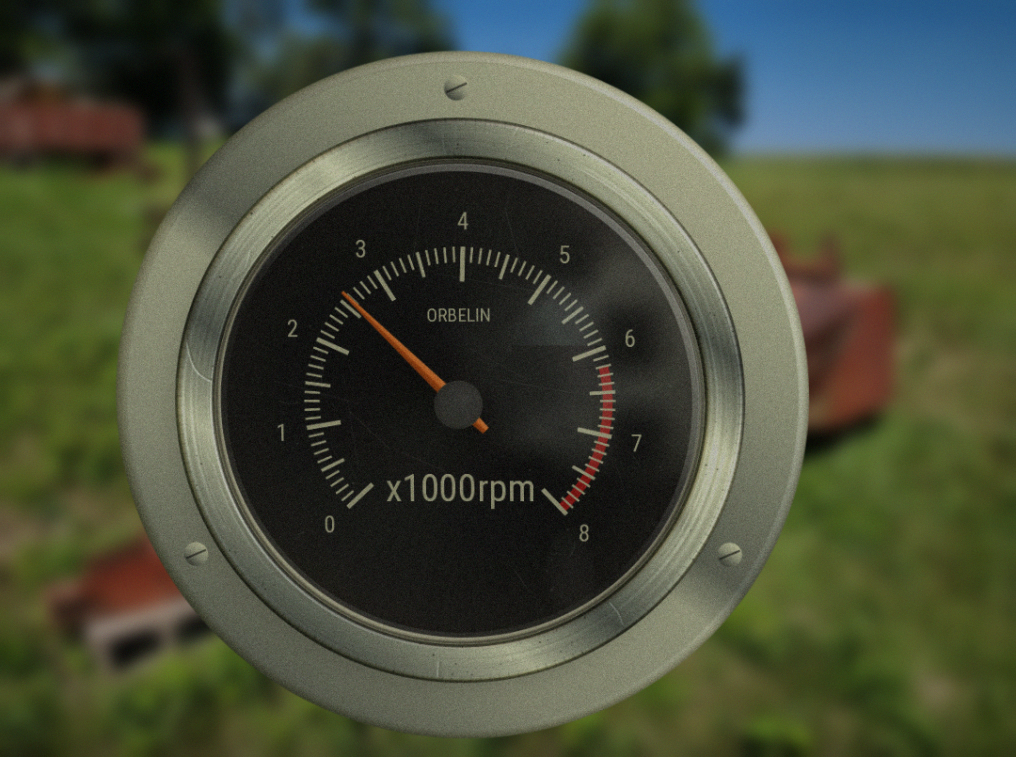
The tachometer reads 2600; rpm
